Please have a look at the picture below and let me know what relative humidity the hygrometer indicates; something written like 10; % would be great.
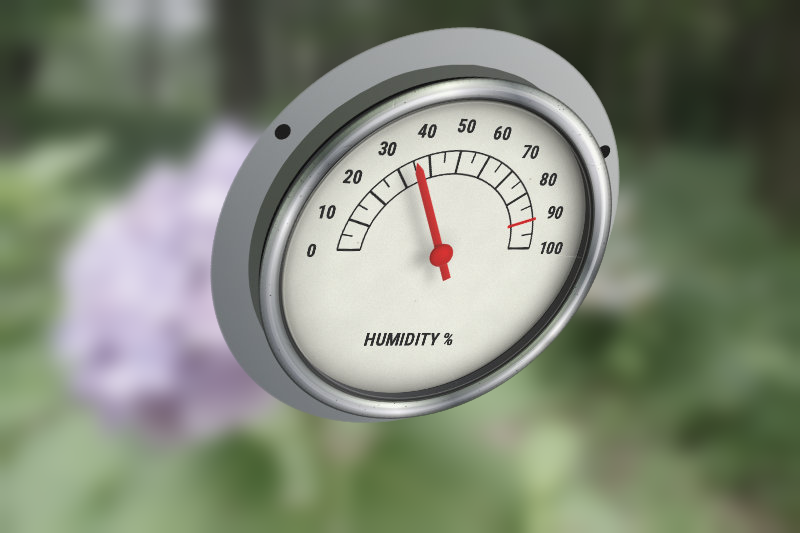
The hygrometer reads 35; %
